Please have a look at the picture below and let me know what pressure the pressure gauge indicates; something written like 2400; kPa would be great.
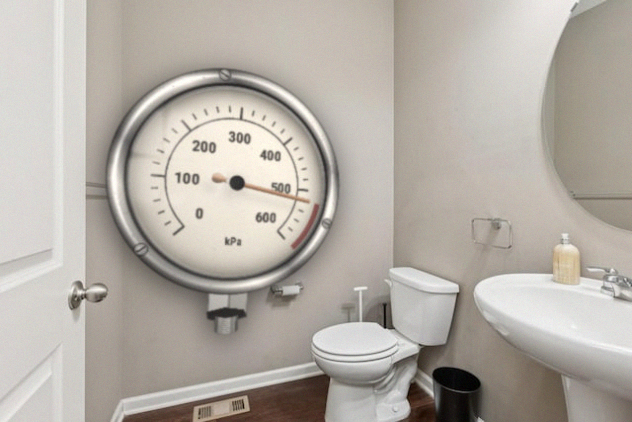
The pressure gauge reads 520; kPa
